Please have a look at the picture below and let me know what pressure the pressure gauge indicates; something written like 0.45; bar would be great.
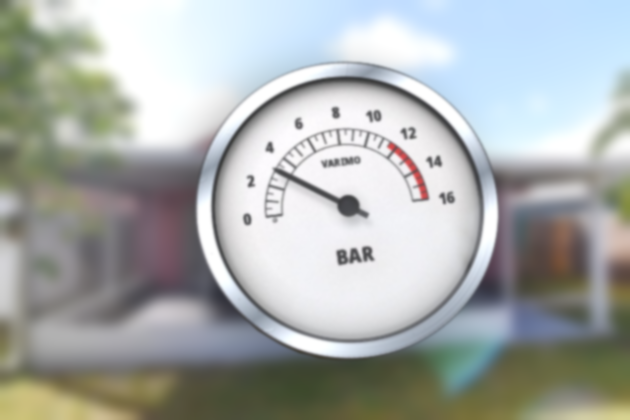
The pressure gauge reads 3; bar
